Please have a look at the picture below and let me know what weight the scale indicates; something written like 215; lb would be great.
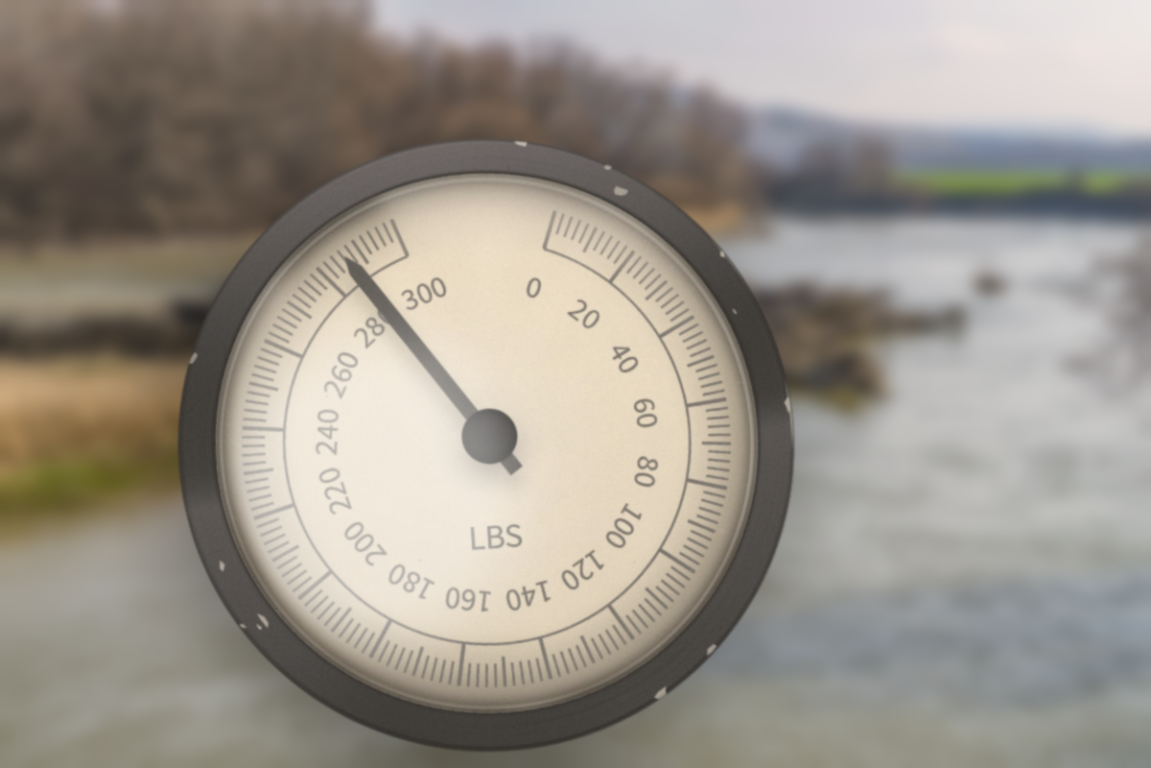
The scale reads 286; lb
